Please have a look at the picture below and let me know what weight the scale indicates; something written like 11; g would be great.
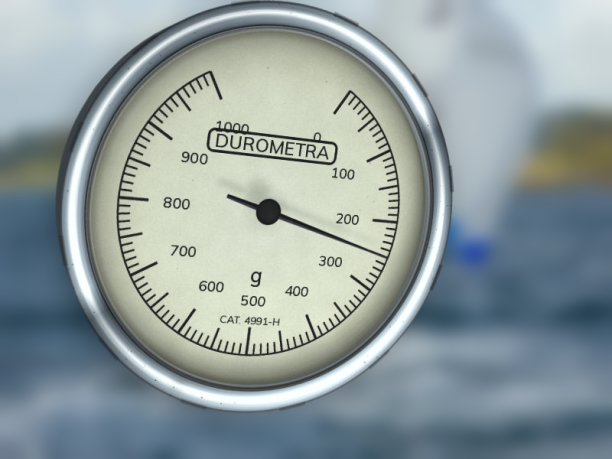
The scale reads 250; g
